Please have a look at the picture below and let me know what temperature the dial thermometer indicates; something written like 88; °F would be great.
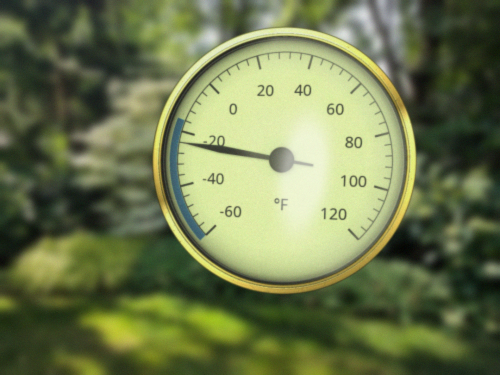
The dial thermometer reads -24; °F
